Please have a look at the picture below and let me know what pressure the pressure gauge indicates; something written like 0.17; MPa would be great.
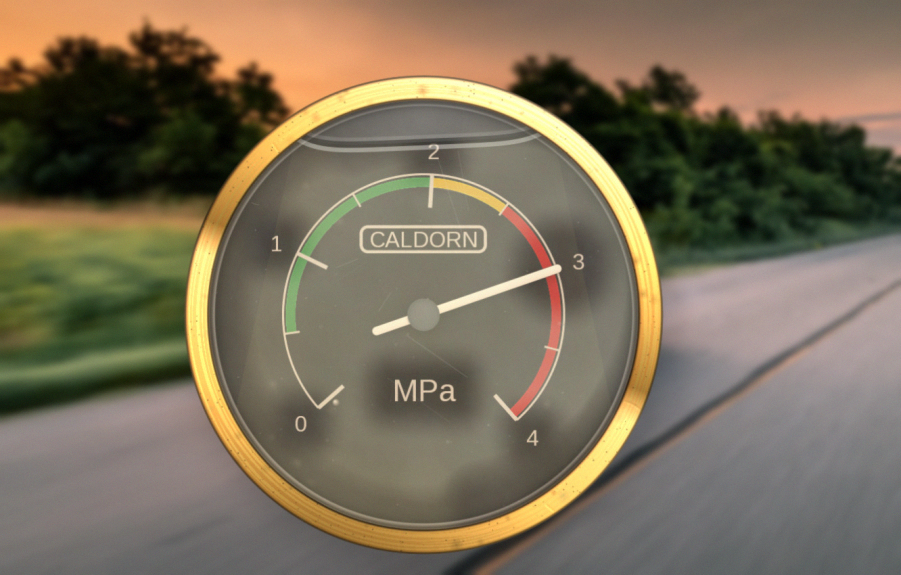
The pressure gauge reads 3; MPa
